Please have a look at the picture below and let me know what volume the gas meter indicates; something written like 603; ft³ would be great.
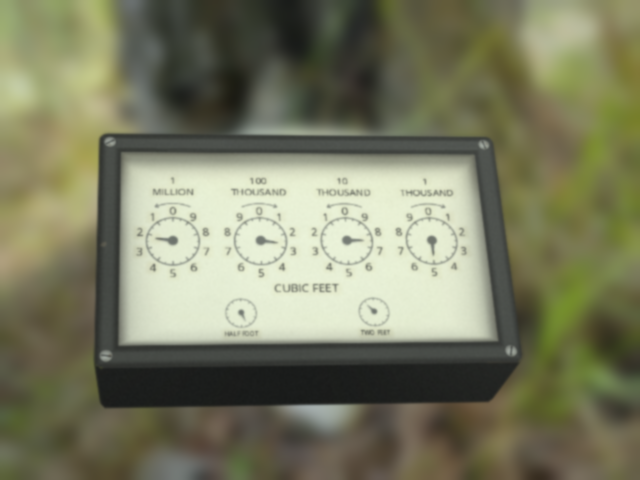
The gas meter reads 227500; ft³
